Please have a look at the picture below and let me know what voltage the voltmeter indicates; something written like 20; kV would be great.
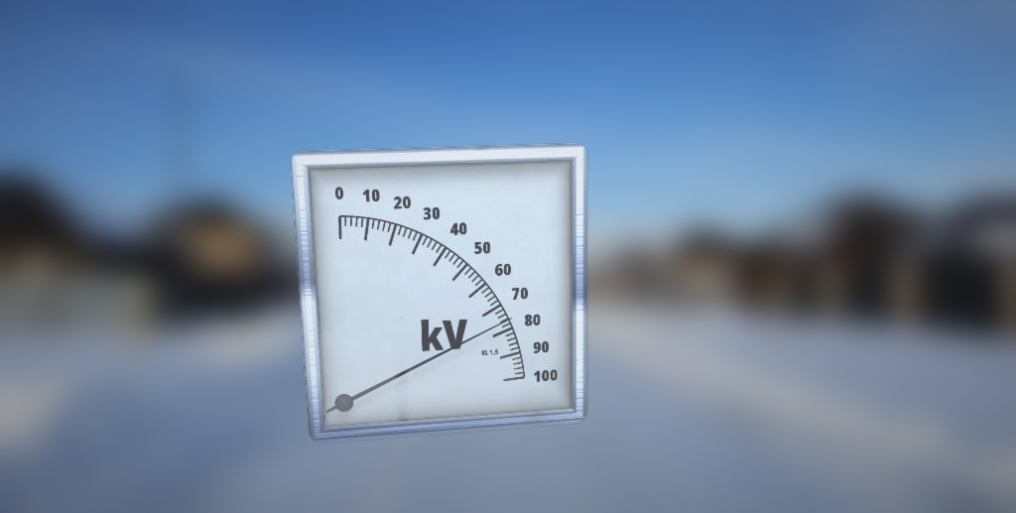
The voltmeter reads 76; kV
